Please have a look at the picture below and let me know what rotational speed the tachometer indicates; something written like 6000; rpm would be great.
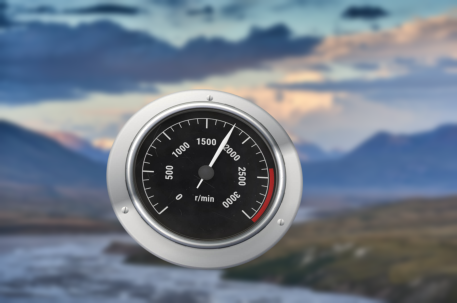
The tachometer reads 1800; rpm
